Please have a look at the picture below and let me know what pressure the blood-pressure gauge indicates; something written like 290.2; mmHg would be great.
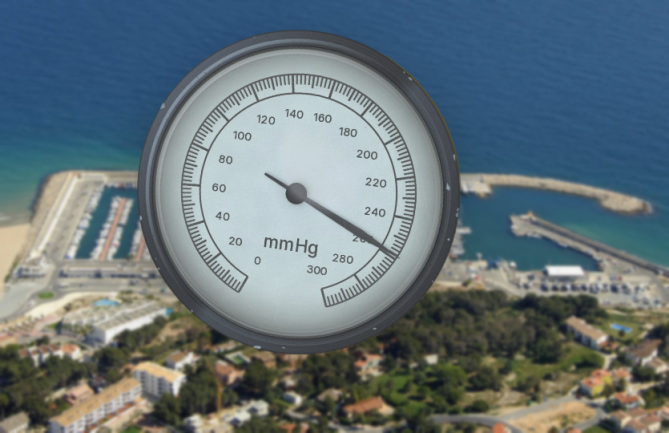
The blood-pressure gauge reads 258; mmHg
